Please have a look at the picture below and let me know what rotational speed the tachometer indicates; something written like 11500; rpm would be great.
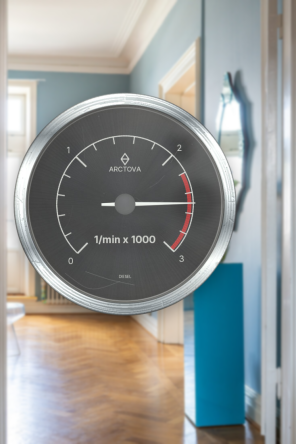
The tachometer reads 2500; rpm
